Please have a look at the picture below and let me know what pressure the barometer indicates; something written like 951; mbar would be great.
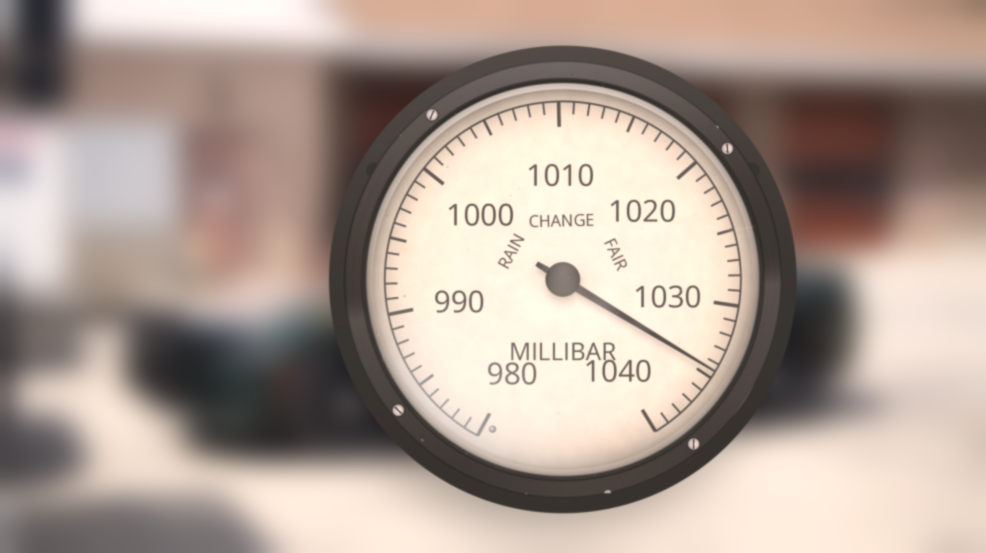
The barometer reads 1034.5; mbar
